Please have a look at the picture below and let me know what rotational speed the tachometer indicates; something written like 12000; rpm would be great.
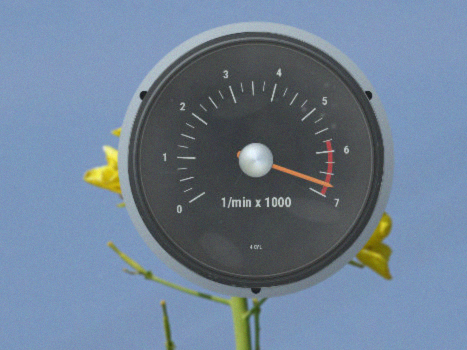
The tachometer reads 6750; rpm
